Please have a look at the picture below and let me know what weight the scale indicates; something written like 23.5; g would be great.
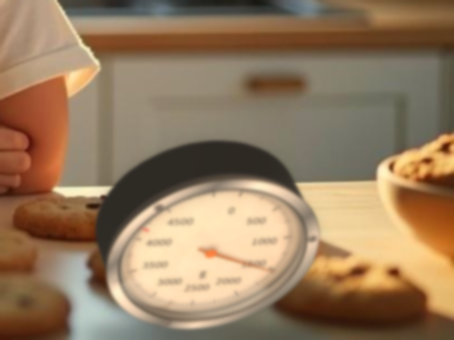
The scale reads 1500; g
